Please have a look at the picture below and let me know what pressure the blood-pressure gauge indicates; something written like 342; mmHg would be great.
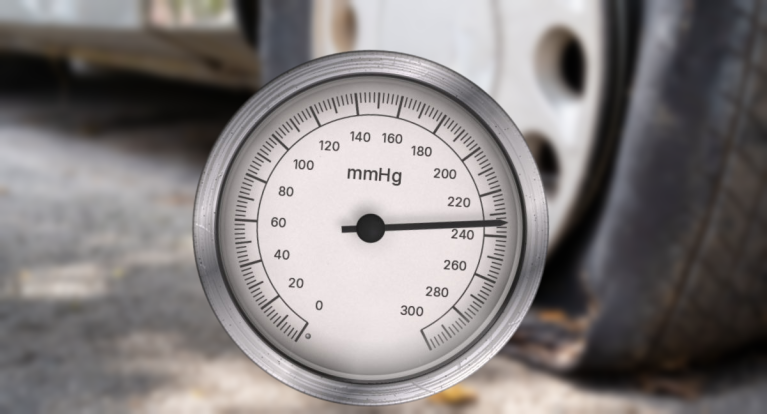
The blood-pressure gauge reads 234; mmHg
